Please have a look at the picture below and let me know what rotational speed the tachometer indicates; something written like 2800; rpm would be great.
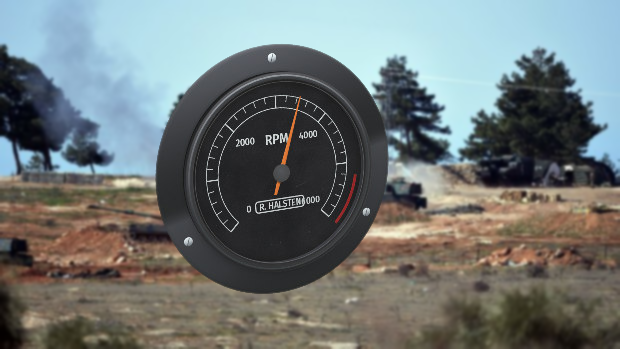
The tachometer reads 3400; rpm
